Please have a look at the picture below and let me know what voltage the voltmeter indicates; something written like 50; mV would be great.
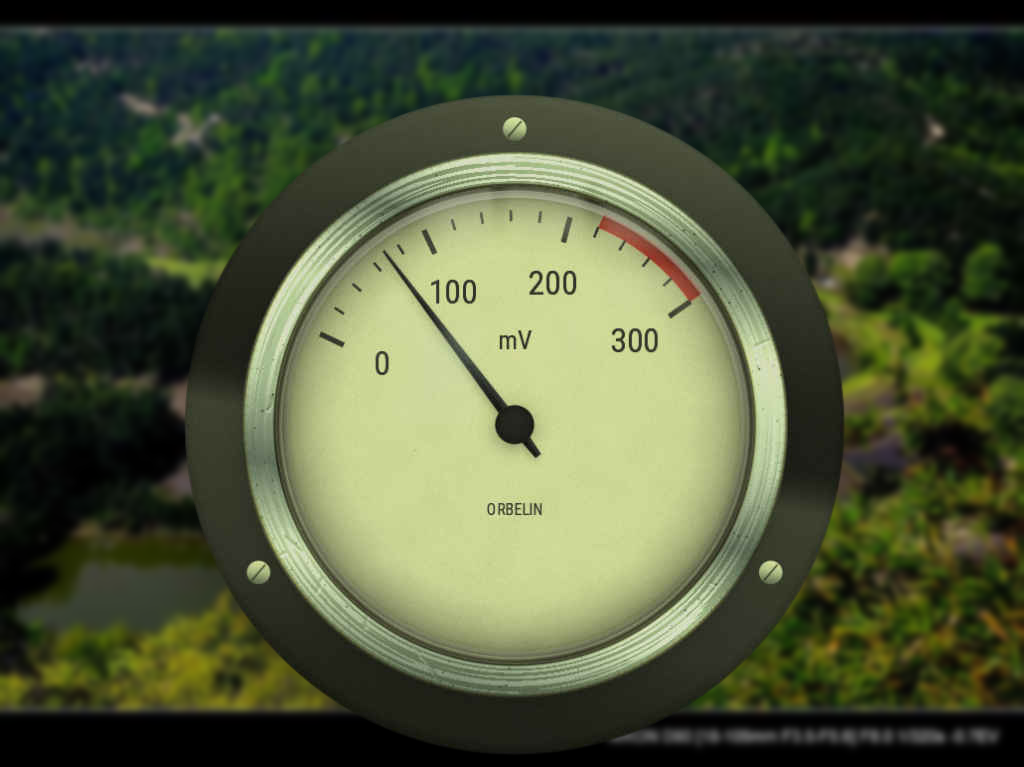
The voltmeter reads 70; mV
